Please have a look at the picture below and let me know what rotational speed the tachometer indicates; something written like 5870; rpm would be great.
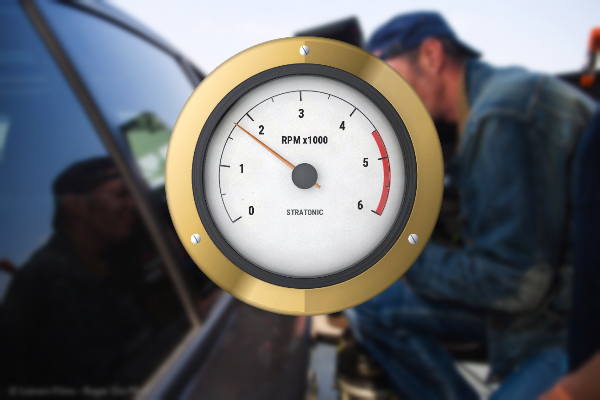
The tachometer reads 1750; rpm
